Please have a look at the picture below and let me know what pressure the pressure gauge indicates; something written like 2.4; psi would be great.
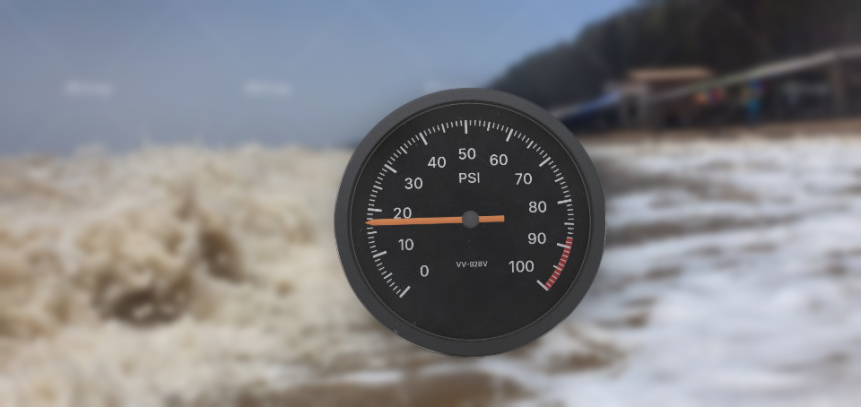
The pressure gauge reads 17; psi
